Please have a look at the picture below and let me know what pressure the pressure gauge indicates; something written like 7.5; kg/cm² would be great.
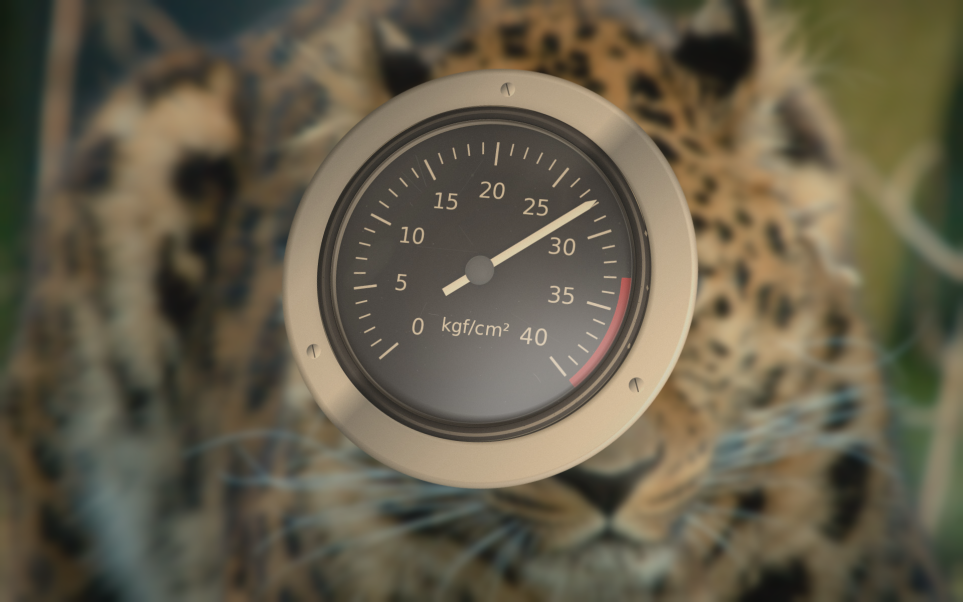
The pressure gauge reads 28; kg/cm²
